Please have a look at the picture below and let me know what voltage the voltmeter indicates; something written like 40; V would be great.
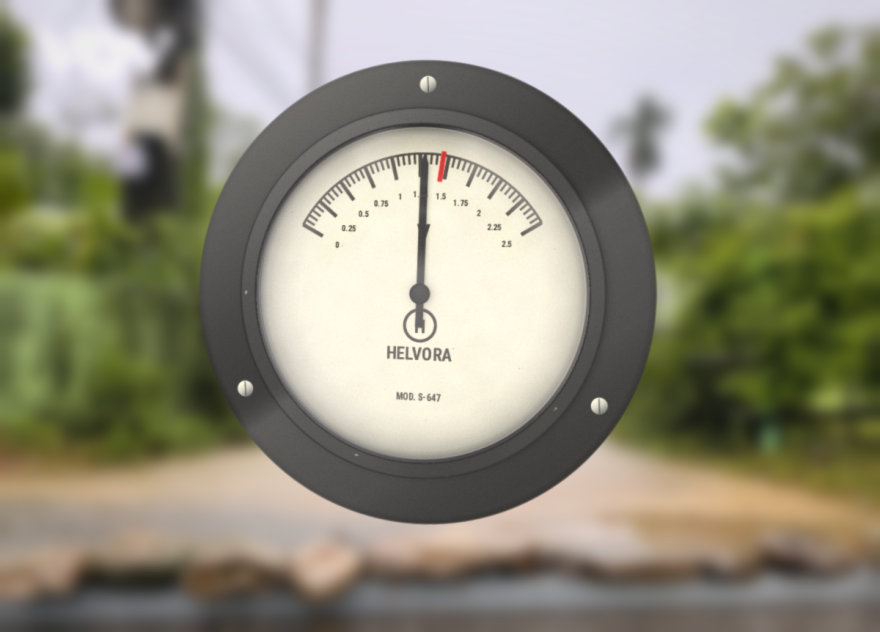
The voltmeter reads 1.3; V
